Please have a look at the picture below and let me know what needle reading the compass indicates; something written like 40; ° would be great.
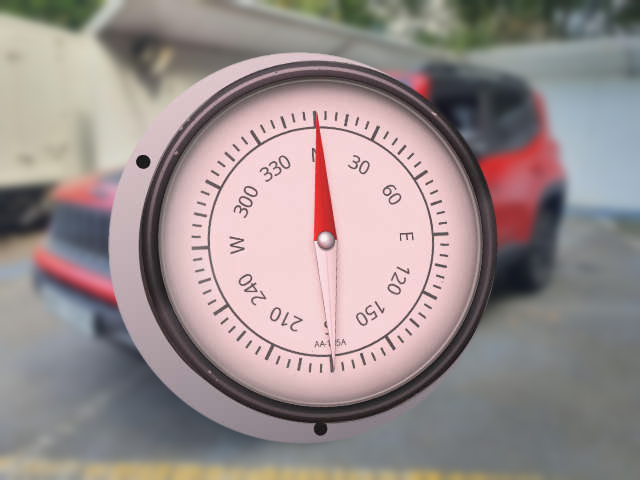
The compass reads 0; °
